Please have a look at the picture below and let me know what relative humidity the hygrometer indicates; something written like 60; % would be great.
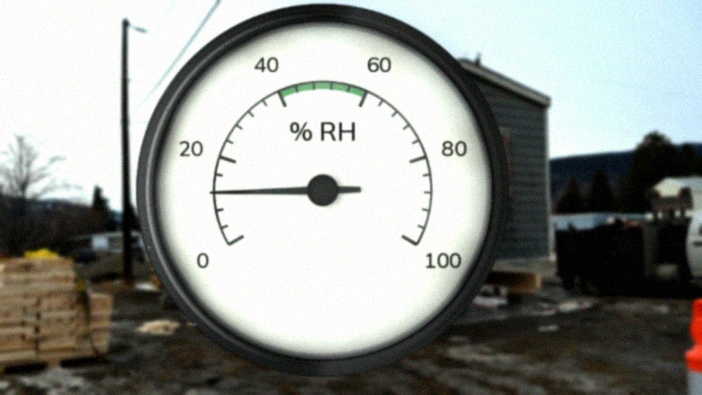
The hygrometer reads 12; %
